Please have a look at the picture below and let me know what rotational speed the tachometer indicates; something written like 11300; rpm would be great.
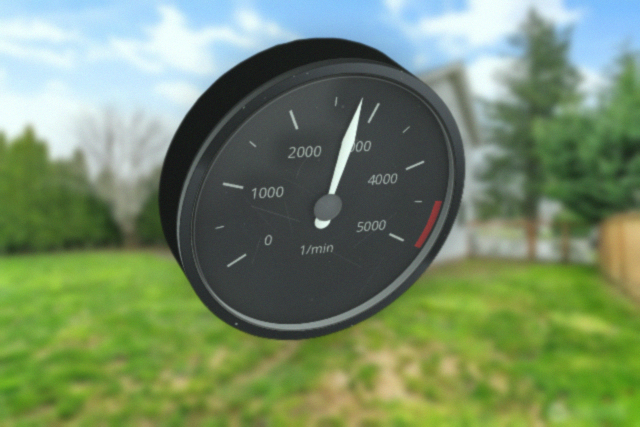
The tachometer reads 2750; rpm
